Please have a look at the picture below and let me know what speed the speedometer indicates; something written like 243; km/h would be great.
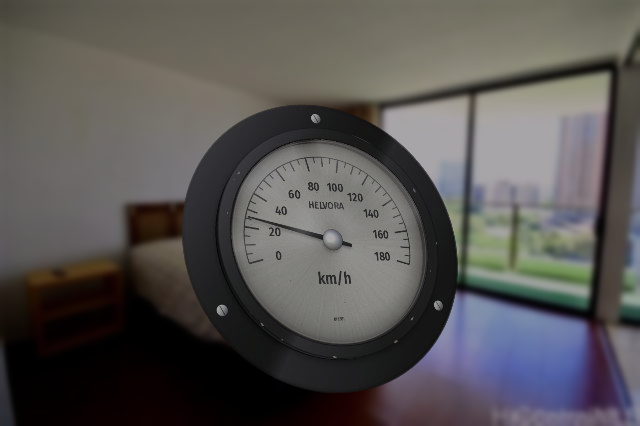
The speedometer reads 25; km/h
